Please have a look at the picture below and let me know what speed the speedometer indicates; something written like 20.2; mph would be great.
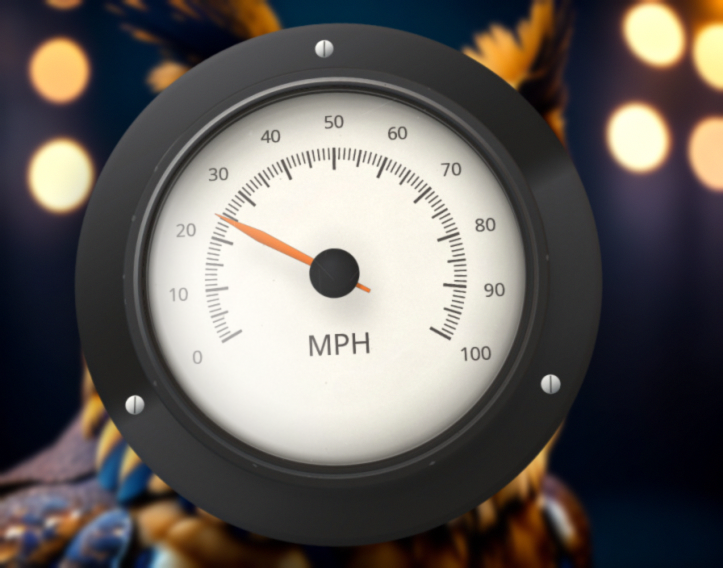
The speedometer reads 24; mph
